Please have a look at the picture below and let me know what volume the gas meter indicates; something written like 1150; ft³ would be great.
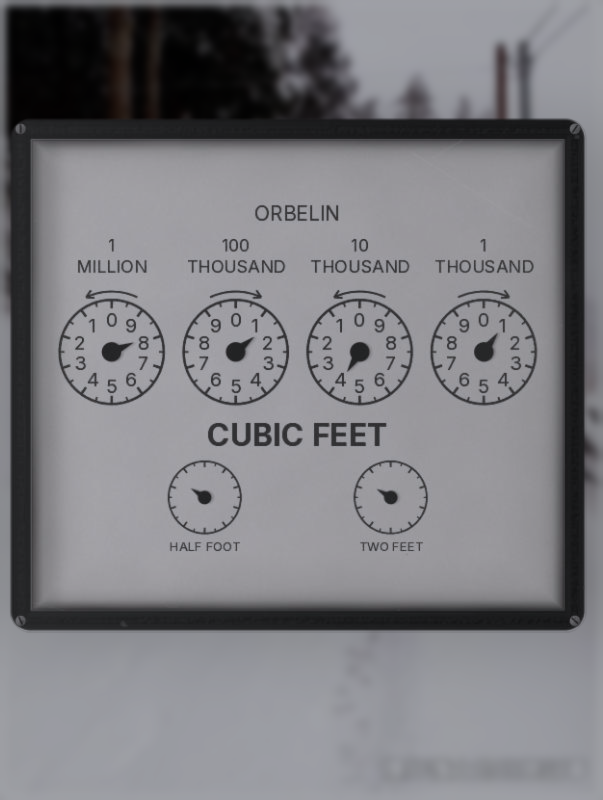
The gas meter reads 814100; ft³
